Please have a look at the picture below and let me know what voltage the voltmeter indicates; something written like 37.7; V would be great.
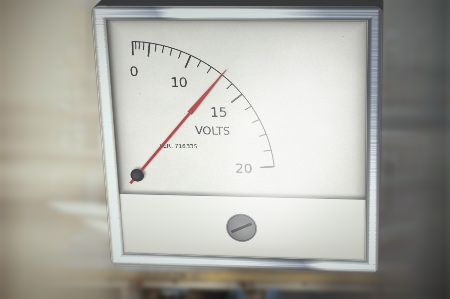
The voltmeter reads 13; V
